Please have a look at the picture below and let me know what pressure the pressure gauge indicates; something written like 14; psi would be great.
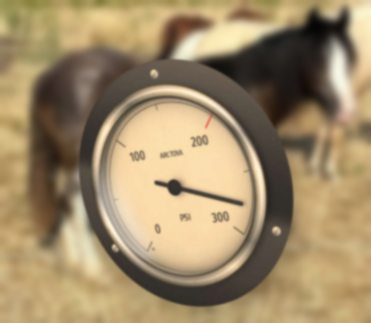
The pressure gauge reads 275; psi
